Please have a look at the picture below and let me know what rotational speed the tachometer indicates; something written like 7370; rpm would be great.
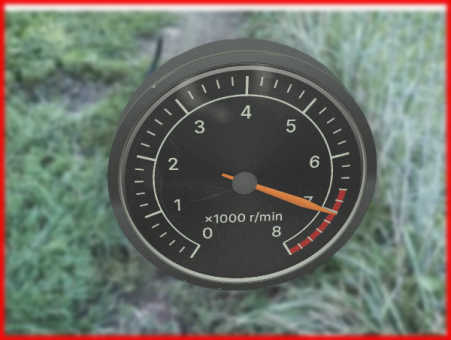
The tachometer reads 7000; rpm
